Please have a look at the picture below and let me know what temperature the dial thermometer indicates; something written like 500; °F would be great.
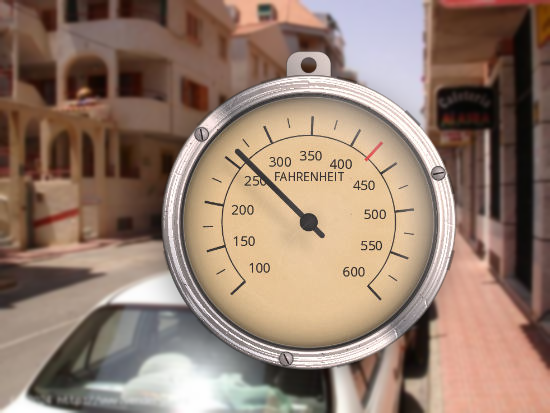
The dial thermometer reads 262.5; °F
